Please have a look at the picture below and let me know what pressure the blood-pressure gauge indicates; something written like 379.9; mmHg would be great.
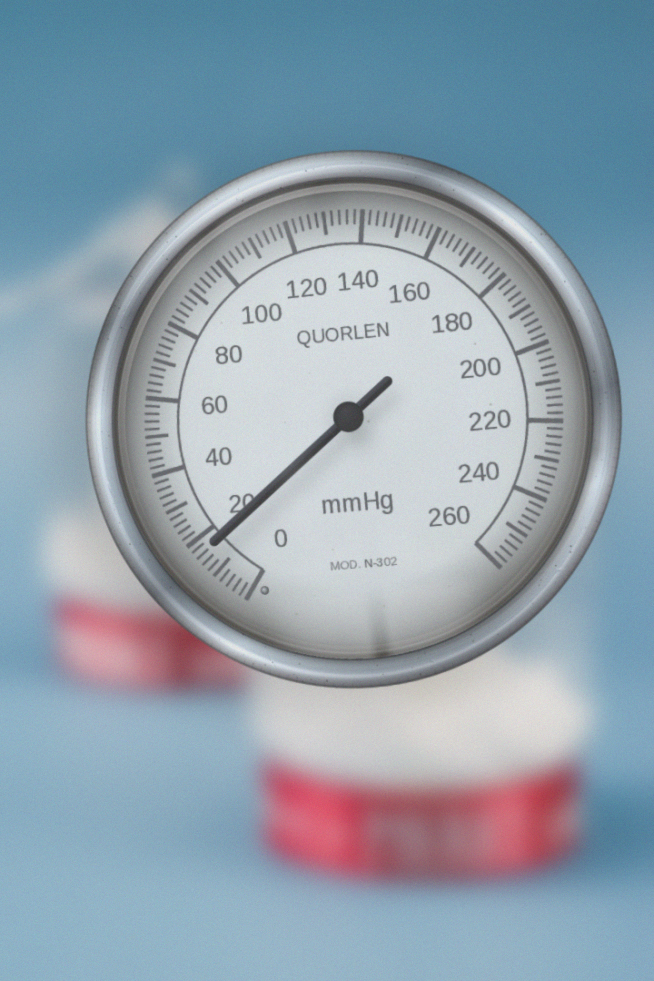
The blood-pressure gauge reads 16; mmHg
